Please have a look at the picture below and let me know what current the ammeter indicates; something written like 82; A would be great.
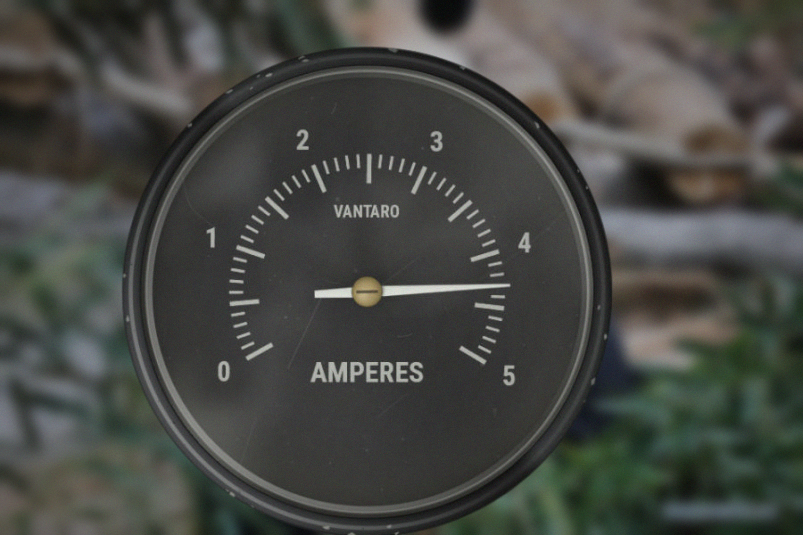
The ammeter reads 4.3; A
